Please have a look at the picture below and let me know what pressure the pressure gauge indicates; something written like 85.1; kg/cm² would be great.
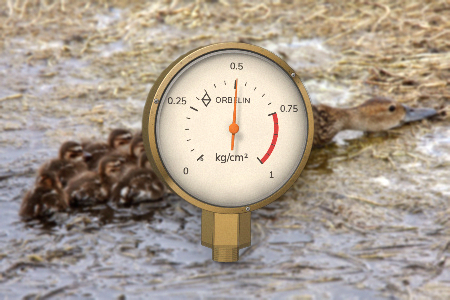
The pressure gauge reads 0.5; kg/cm²
